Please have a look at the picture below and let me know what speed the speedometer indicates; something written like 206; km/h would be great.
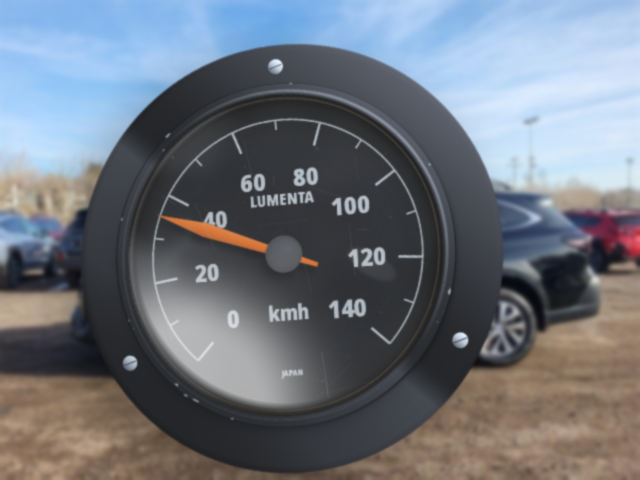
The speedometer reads 35; km/h
